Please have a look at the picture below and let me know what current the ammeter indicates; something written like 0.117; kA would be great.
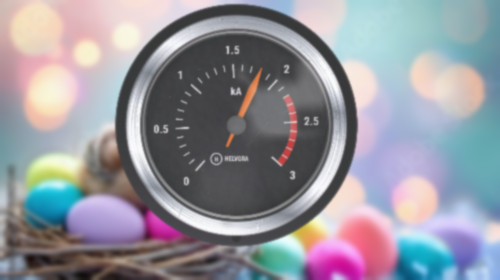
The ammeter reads 1.8; kA
